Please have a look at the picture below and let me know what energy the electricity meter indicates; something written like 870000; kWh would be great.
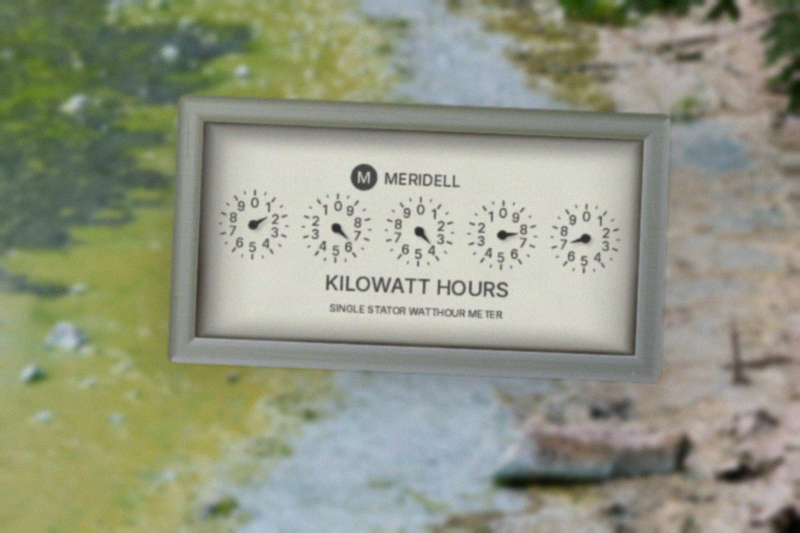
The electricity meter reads 16377; kWh
